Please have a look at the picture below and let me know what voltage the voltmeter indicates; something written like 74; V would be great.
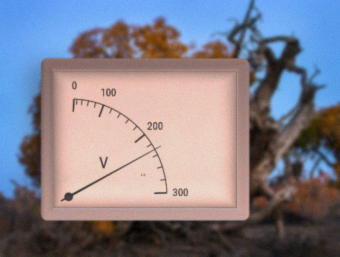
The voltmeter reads 230; V
